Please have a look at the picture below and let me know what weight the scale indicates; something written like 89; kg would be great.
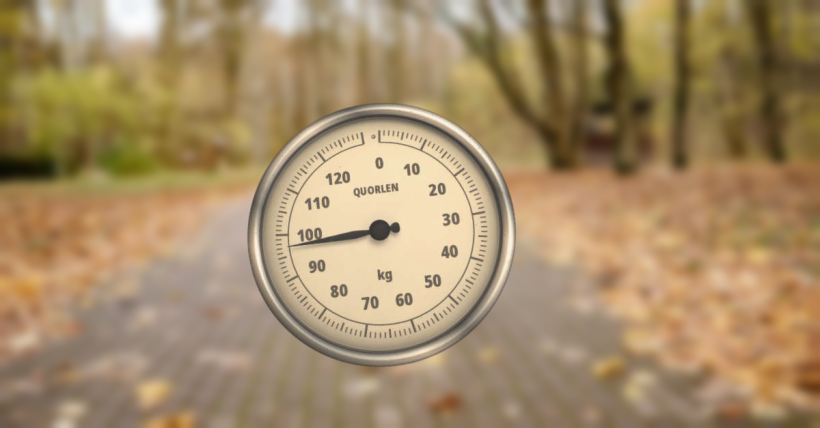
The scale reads 97; kg
